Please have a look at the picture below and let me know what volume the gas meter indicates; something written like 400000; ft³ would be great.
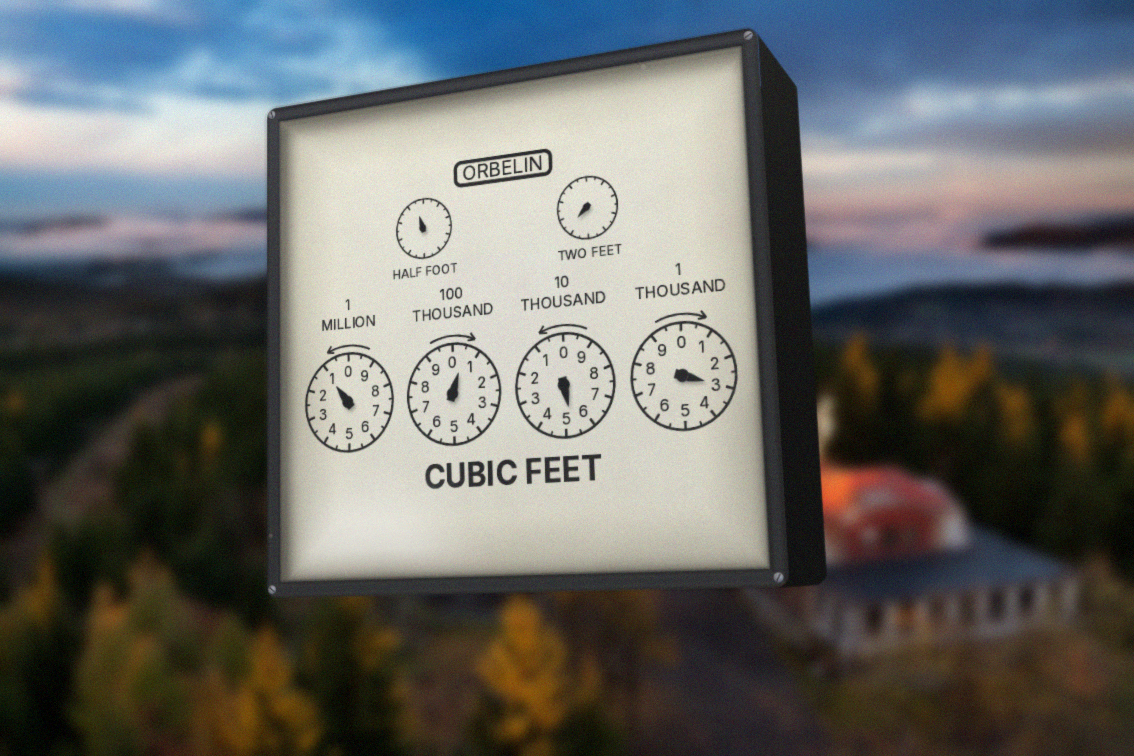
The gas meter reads 105300; ft³
